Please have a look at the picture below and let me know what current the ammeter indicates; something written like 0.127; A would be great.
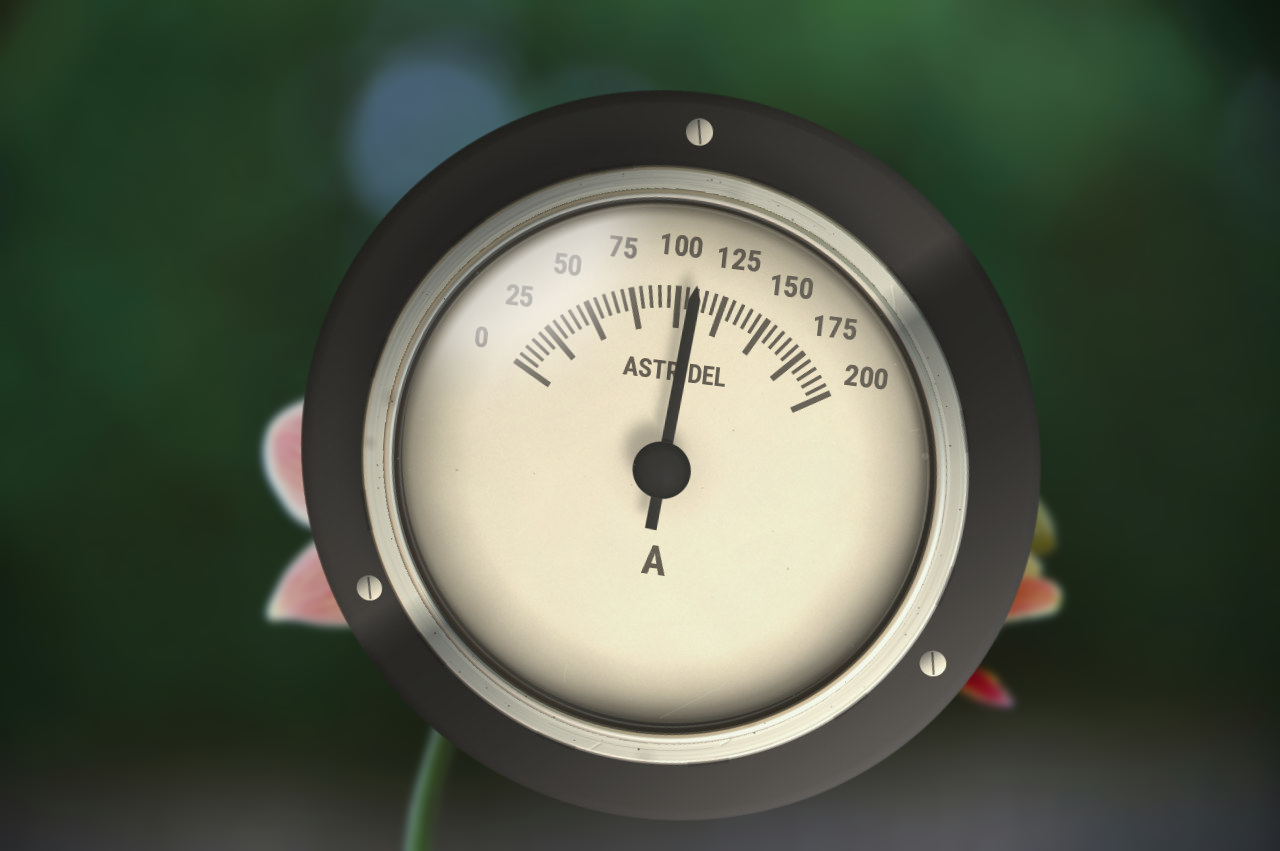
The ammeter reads 110; A
